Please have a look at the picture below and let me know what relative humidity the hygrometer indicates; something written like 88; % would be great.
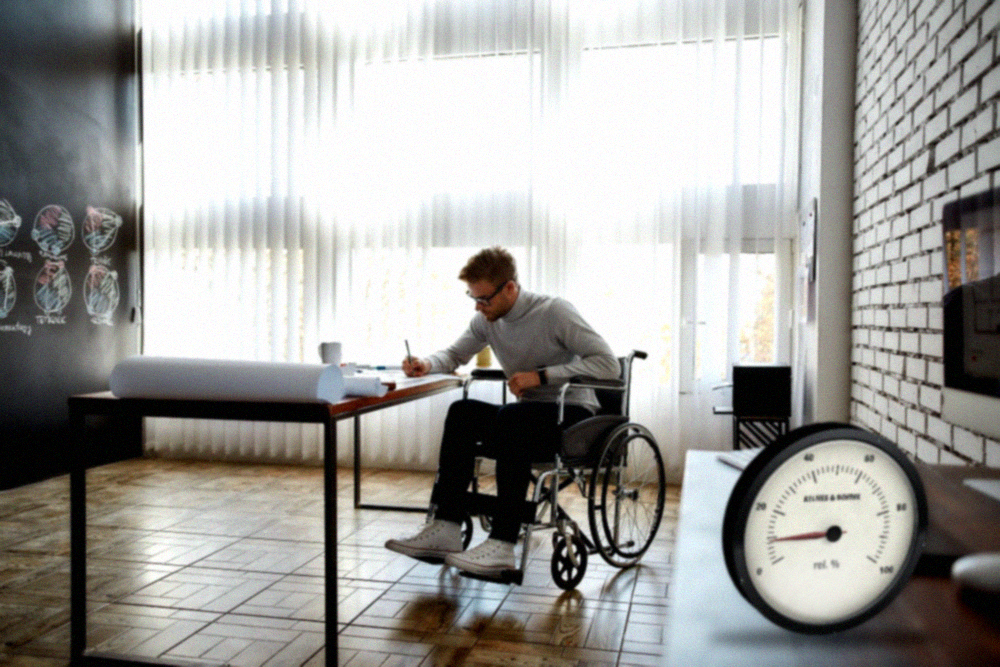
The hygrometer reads 10; %
